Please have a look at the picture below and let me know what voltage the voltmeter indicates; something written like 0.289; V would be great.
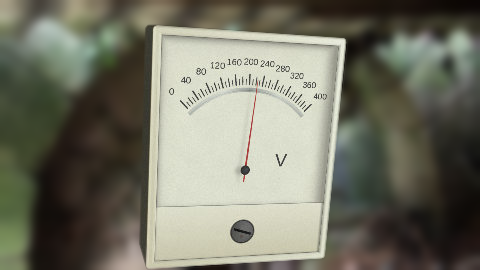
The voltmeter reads 220; V
